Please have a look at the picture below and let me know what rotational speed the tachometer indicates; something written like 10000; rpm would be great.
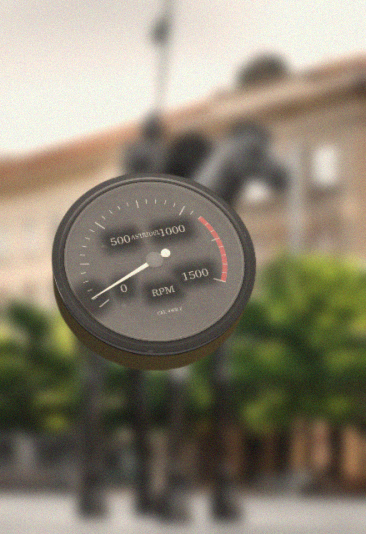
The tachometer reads 50; rpm
